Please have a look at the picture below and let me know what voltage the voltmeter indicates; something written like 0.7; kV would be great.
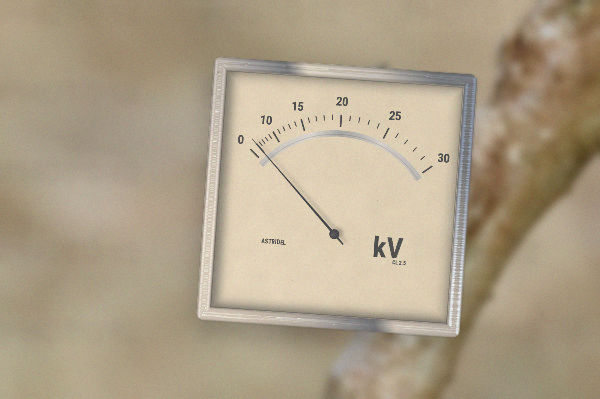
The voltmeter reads 5; kV
